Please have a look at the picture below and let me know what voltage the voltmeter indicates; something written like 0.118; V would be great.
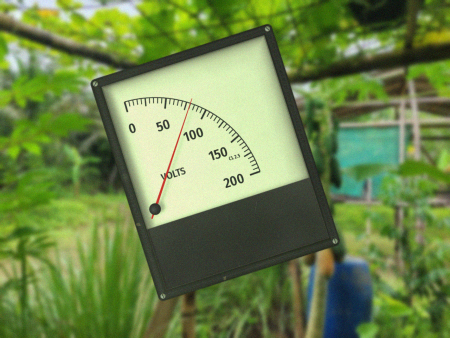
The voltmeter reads 80; V
